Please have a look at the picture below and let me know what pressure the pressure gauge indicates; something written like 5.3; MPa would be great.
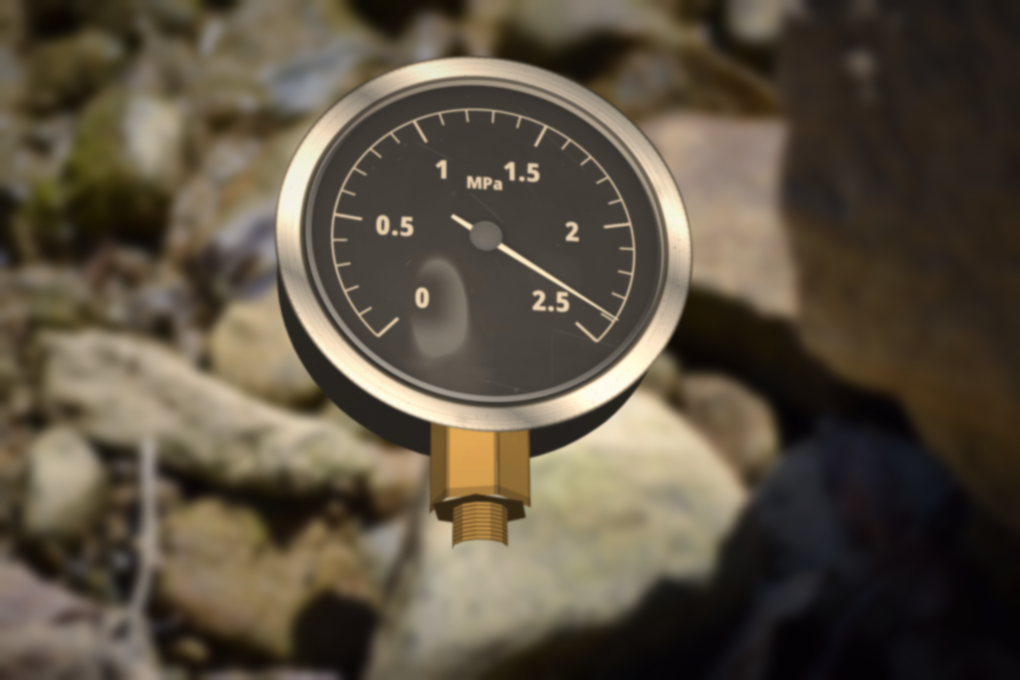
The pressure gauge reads 2.4; MPa
